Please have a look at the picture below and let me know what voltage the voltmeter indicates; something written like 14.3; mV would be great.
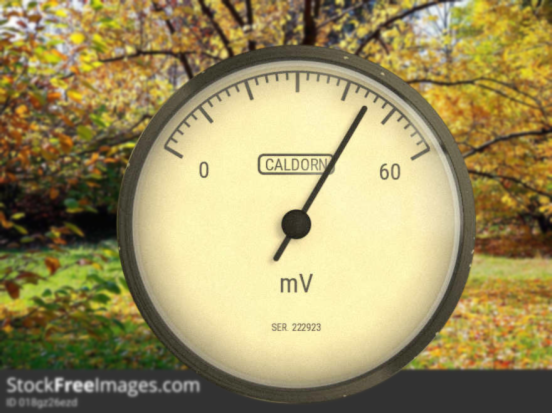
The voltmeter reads 45; mV
